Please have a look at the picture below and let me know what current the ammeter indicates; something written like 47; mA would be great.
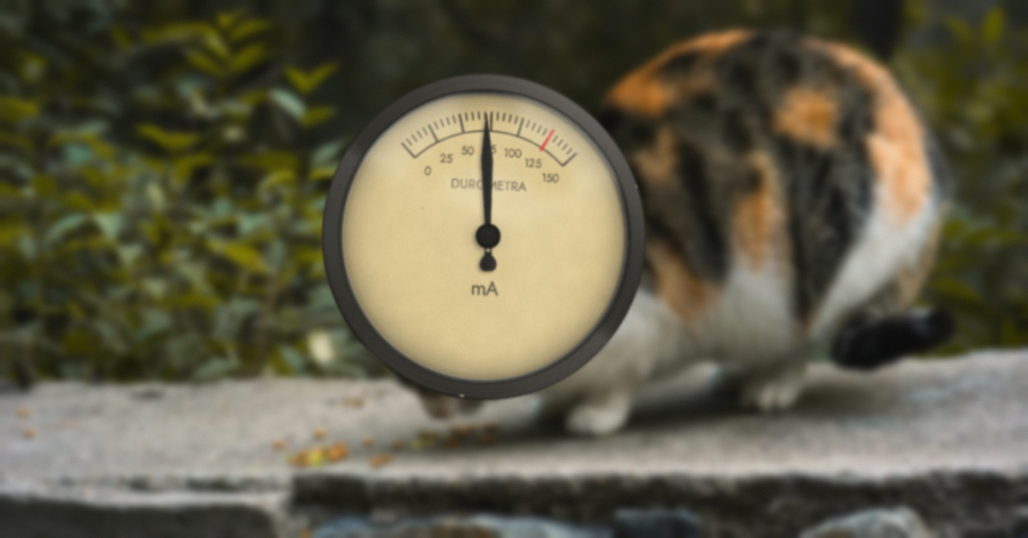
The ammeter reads 70; mA
